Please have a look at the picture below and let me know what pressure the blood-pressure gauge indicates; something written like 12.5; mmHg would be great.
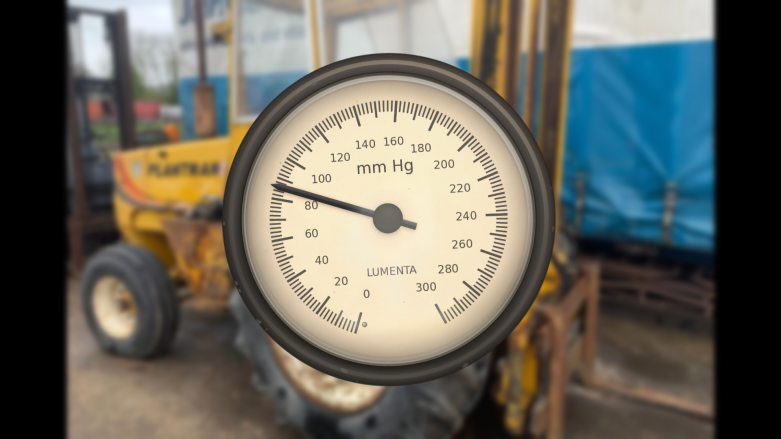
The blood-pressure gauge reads 86; mmHg
